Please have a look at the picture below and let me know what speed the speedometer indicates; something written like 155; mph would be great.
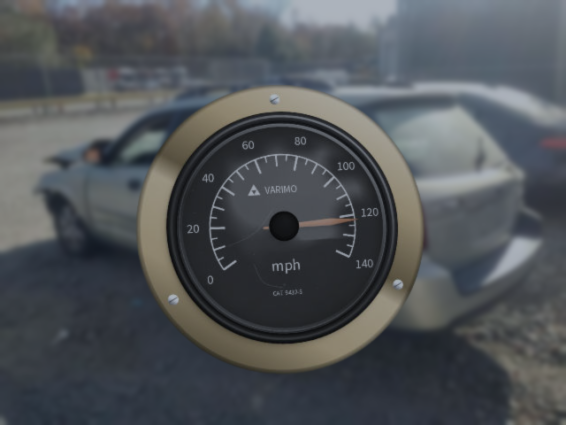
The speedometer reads 122.5; mph
